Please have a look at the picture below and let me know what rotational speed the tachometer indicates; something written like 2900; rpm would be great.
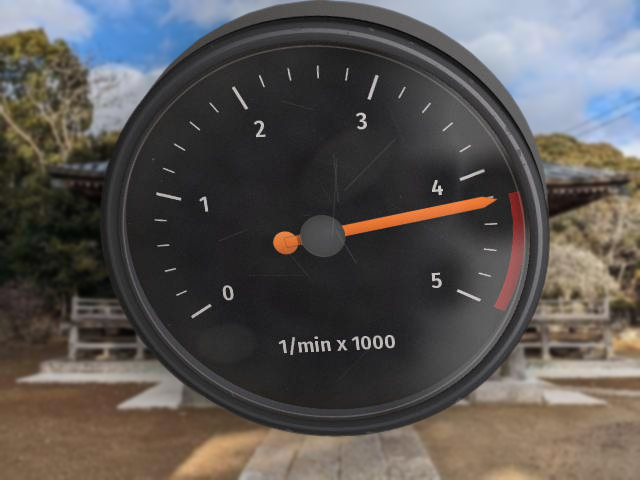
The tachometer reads 4200; rpm
